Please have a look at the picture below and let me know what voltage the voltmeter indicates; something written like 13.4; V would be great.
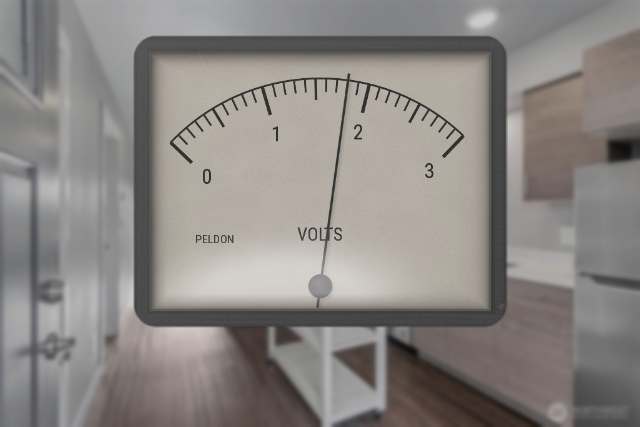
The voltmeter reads 1.8; V
